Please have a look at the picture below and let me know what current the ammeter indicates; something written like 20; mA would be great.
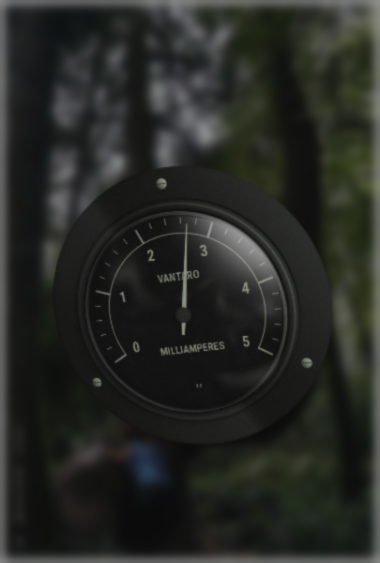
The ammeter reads 2.7; mA
